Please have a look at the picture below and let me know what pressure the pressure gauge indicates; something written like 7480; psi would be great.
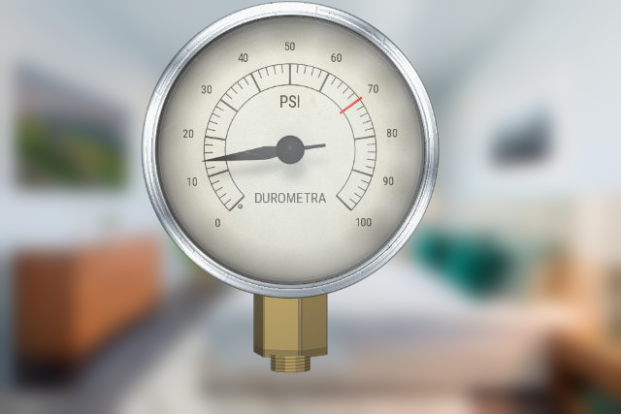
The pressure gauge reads 14; psi
